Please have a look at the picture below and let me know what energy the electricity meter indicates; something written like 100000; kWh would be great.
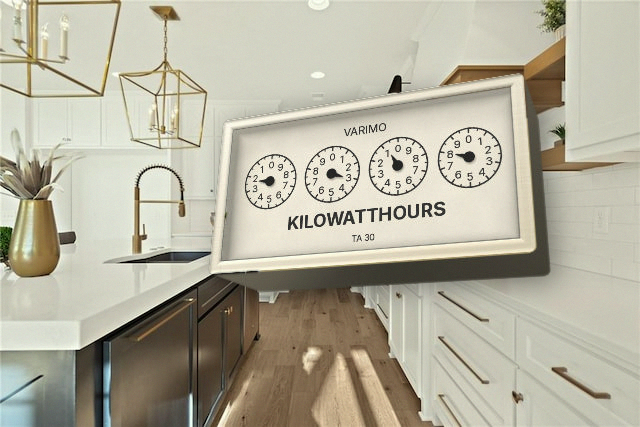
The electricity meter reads 2308; kWh
